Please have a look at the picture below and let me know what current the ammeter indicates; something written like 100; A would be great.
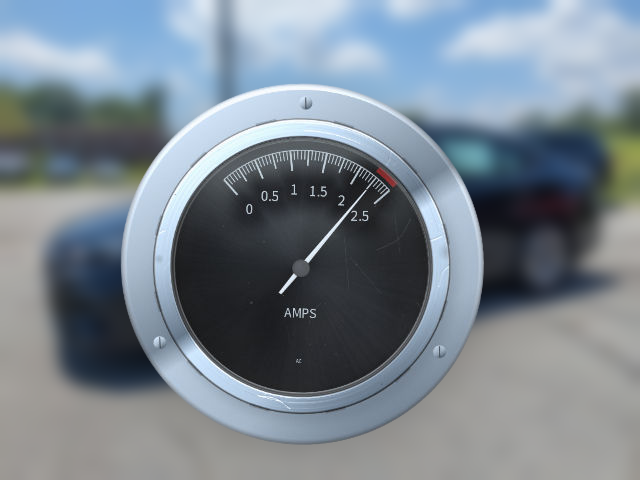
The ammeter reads 2.25; A
